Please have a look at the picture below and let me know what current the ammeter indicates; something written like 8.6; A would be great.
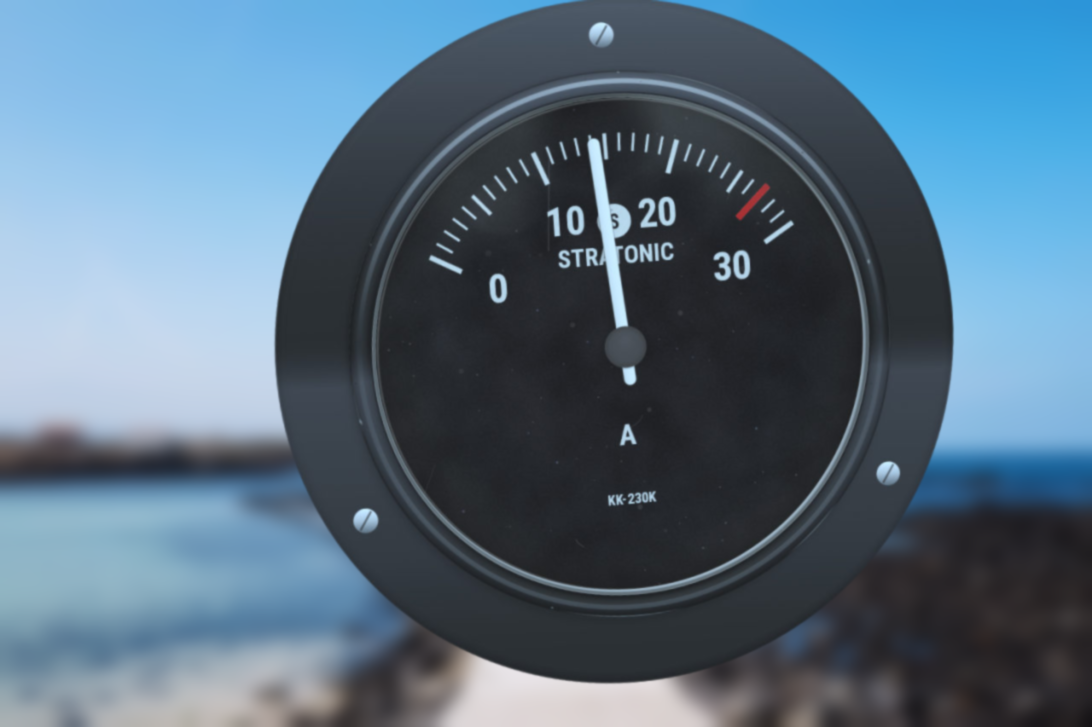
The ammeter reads 14; A
